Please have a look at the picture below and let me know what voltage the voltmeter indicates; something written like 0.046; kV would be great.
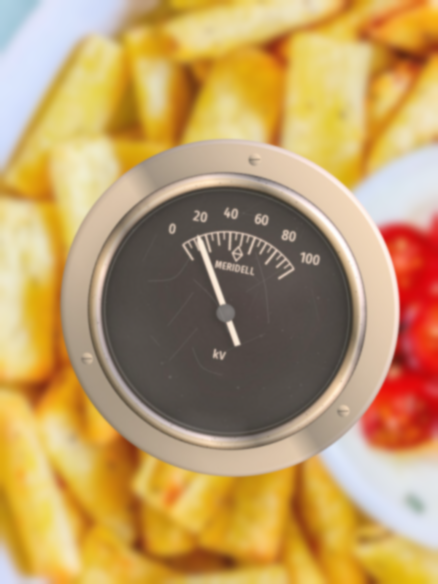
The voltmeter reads 15; kV
